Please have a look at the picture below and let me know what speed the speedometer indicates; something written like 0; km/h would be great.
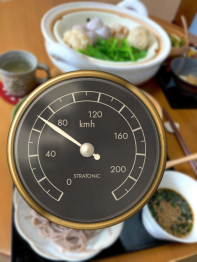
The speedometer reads 70; km/h
